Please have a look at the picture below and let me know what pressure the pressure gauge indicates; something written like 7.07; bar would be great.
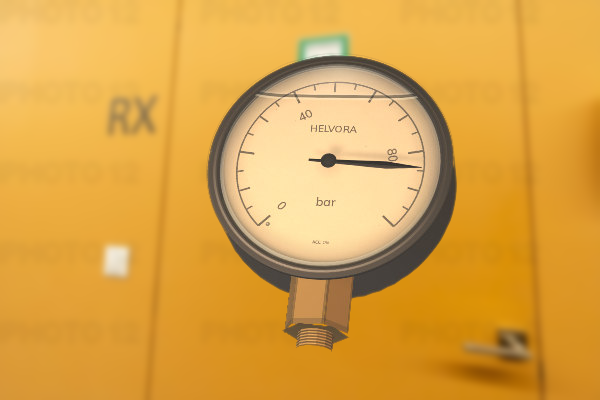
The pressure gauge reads 85; bar
